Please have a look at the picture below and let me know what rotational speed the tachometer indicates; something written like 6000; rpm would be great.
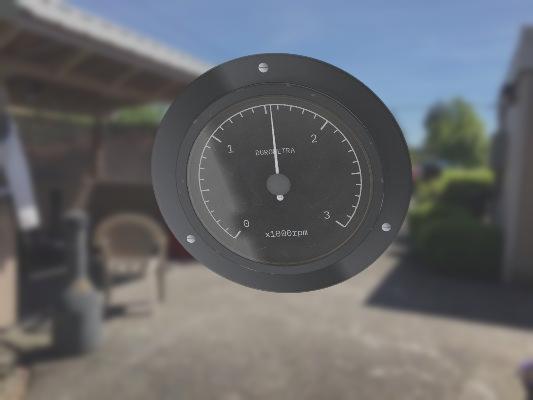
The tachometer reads 1550; rpm
